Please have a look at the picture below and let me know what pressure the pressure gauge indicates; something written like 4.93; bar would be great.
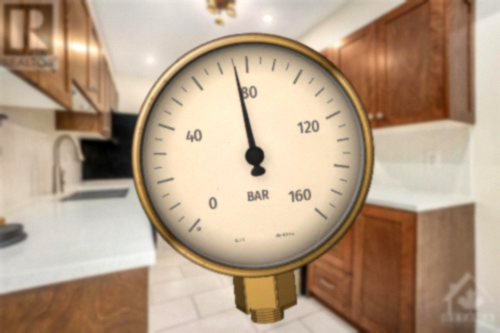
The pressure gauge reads 75; bar
